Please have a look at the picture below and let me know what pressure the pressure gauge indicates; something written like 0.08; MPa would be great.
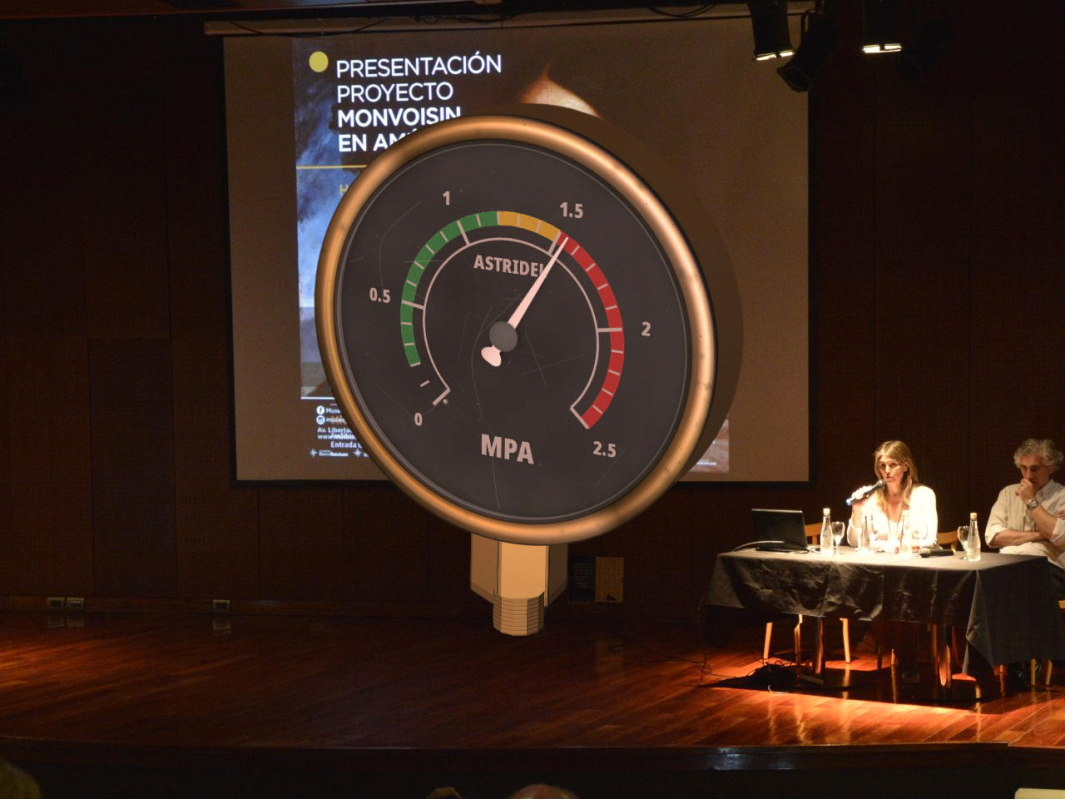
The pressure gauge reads 1.55; MPa
